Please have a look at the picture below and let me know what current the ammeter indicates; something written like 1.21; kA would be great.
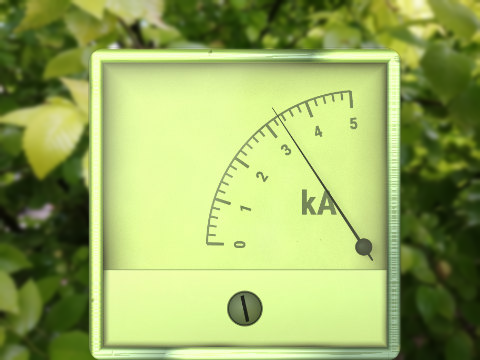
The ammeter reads 3.3; kA
